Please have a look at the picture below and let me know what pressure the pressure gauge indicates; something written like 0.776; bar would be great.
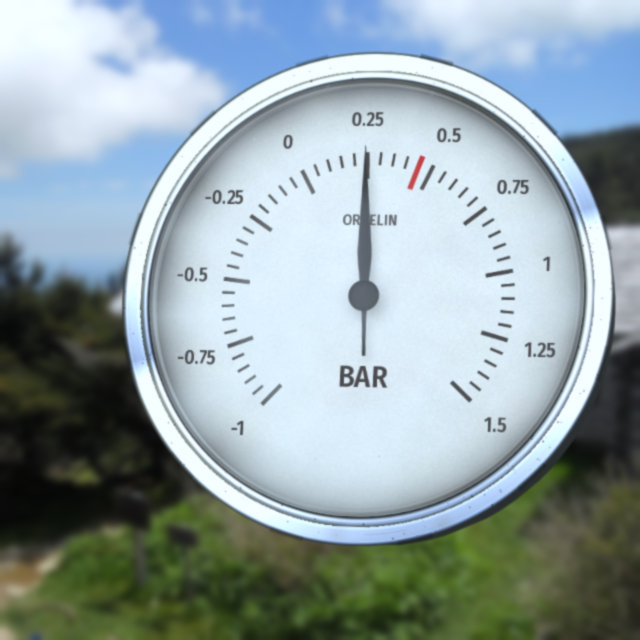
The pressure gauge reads 0.25; bar
